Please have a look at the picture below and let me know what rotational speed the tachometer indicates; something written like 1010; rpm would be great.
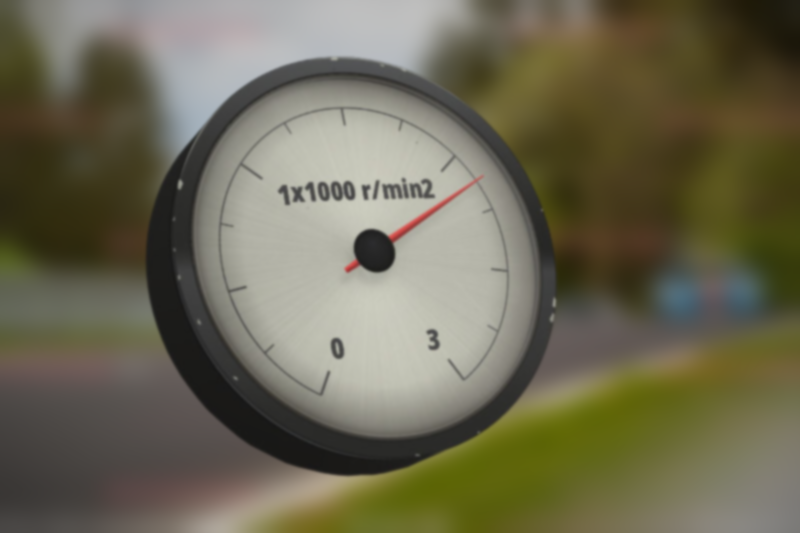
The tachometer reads 2125; rpm
